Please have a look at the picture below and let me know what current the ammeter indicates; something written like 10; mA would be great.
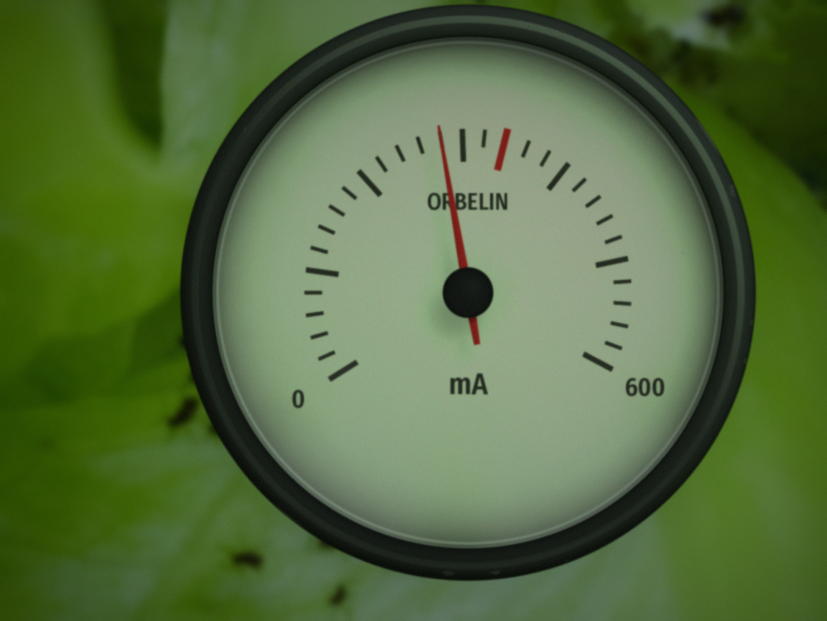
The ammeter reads 280; mA
